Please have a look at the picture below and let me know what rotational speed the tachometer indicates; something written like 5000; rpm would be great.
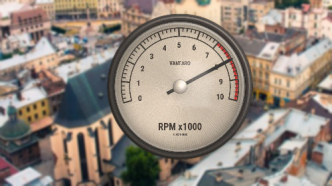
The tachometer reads 8000; rpm
